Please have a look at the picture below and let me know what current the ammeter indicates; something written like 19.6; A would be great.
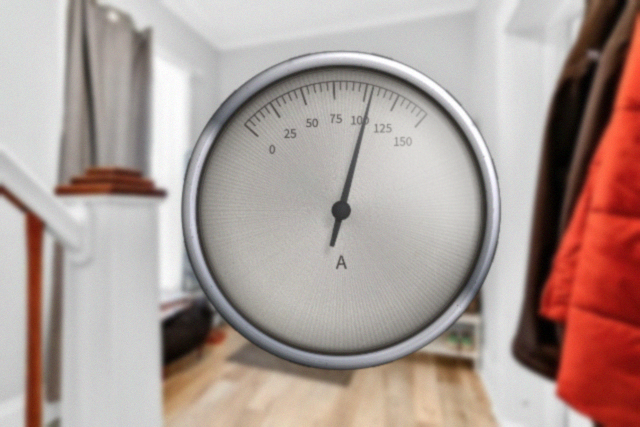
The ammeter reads 105; A
